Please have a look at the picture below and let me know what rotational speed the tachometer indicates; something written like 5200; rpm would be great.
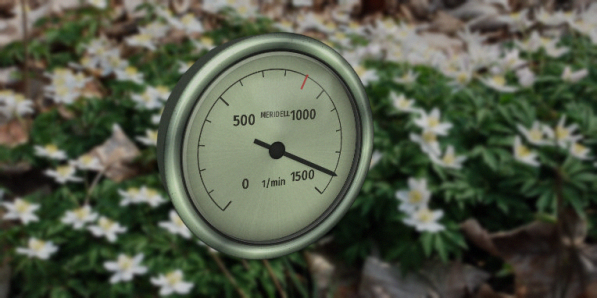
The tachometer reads 1400; rpm
